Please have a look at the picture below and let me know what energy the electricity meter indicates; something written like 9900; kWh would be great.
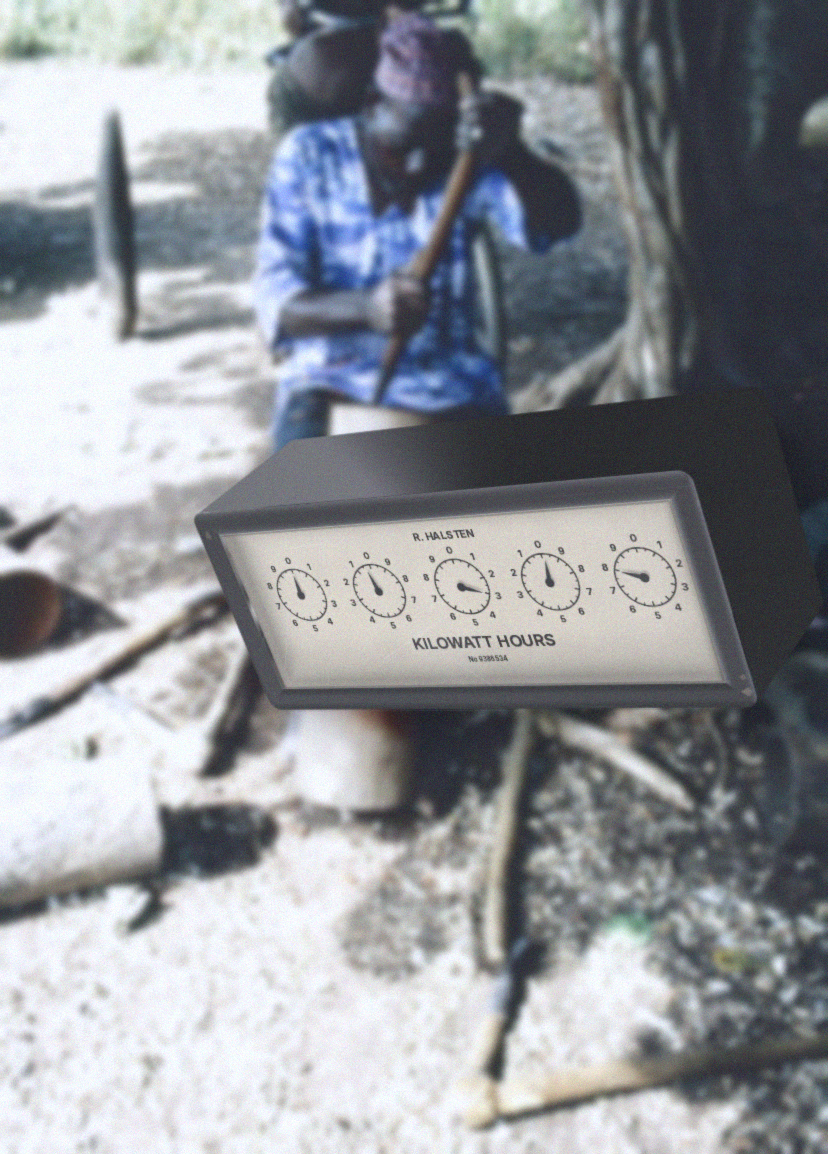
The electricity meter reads 298; kWh
